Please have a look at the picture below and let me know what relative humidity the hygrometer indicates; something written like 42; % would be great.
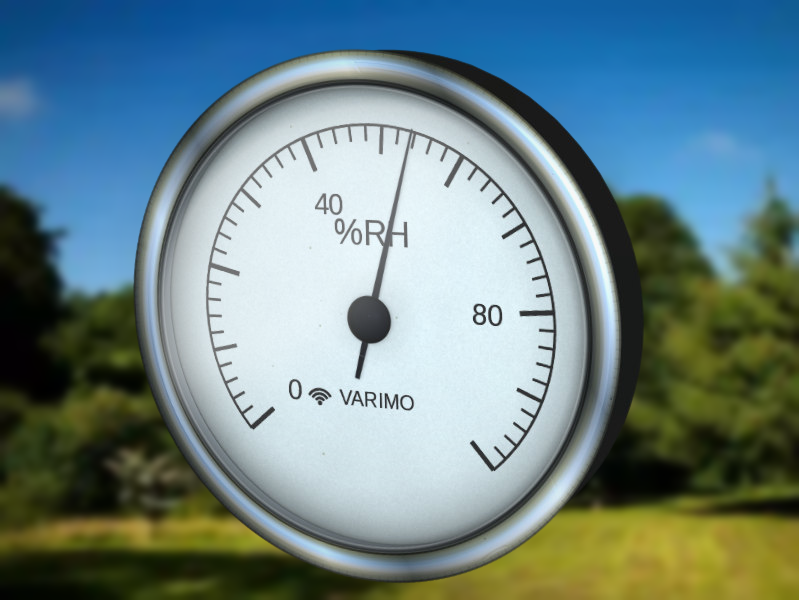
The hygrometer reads 54; %
